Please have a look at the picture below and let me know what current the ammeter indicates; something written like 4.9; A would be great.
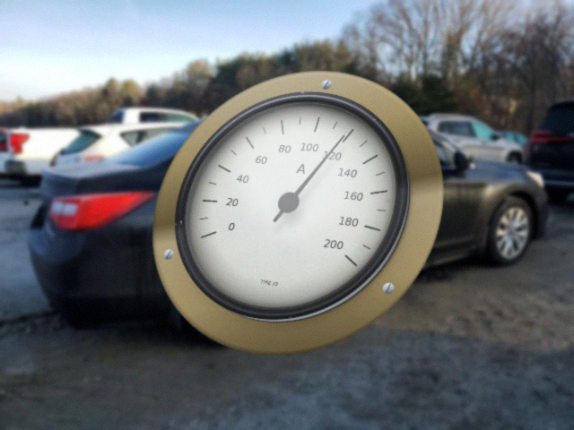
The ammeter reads 120; A
